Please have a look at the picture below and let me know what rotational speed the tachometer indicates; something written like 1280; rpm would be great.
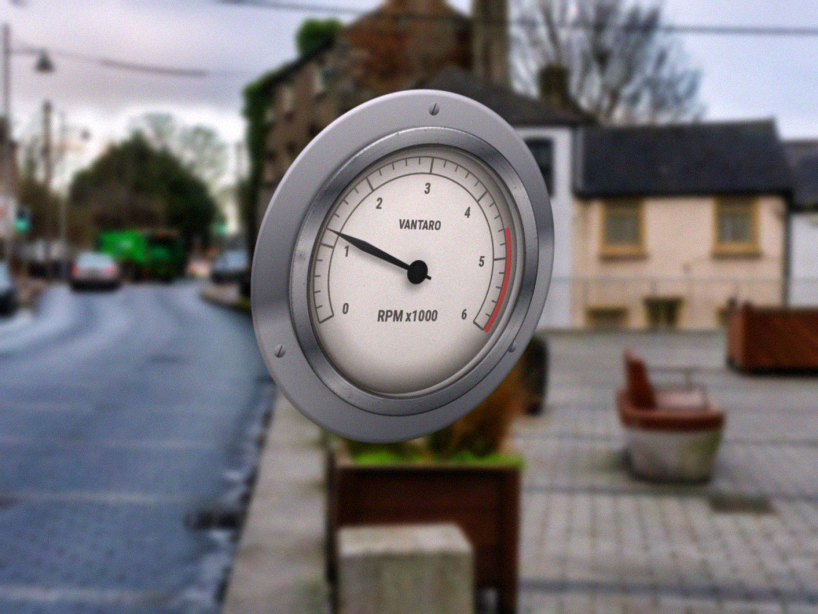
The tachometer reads 1200; rpm
